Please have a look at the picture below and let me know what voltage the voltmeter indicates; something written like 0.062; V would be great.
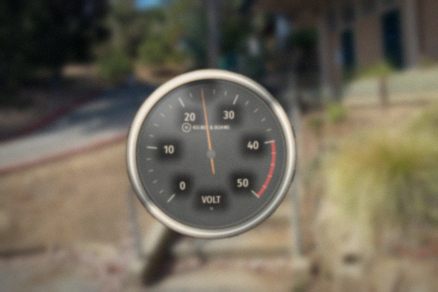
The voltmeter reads 24; V
